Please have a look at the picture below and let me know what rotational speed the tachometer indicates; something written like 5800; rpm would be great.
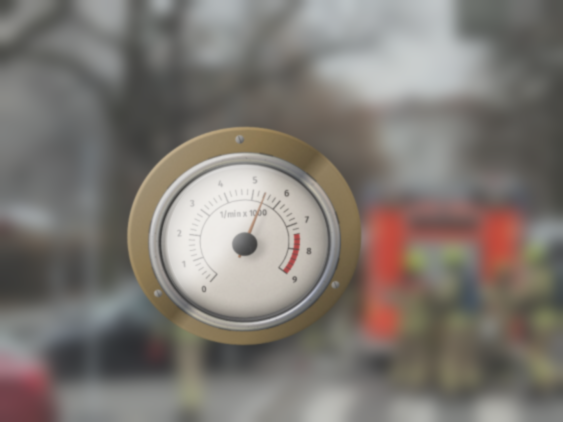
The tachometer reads 5400; rpm
